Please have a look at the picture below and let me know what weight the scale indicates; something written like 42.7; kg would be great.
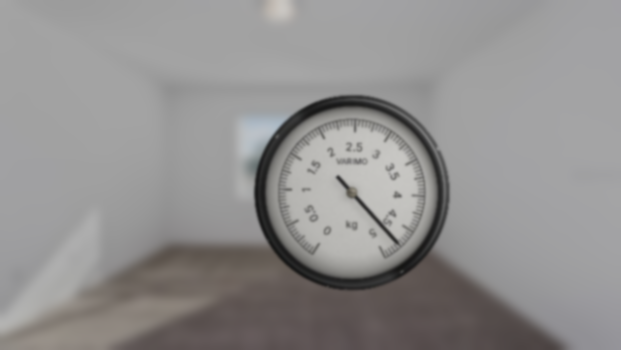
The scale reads 4.75; kg
